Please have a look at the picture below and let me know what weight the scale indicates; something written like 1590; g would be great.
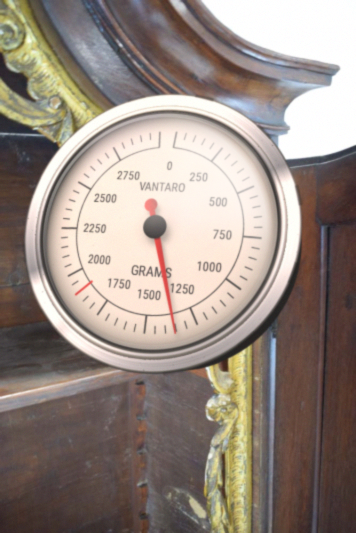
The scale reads 1350; g
